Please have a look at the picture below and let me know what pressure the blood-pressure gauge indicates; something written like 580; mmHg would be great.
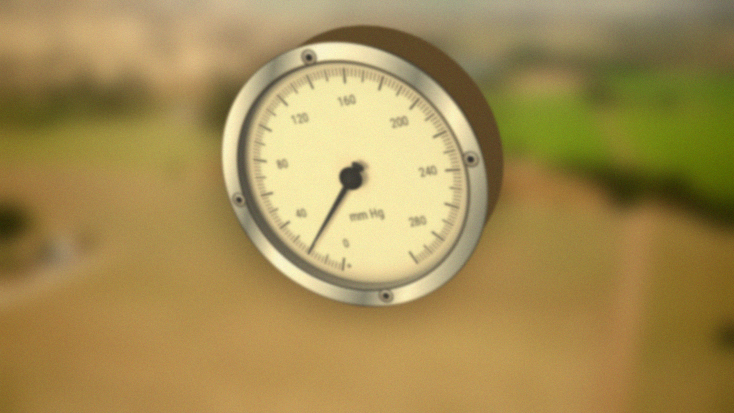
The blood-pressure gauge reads 20; mmHg
